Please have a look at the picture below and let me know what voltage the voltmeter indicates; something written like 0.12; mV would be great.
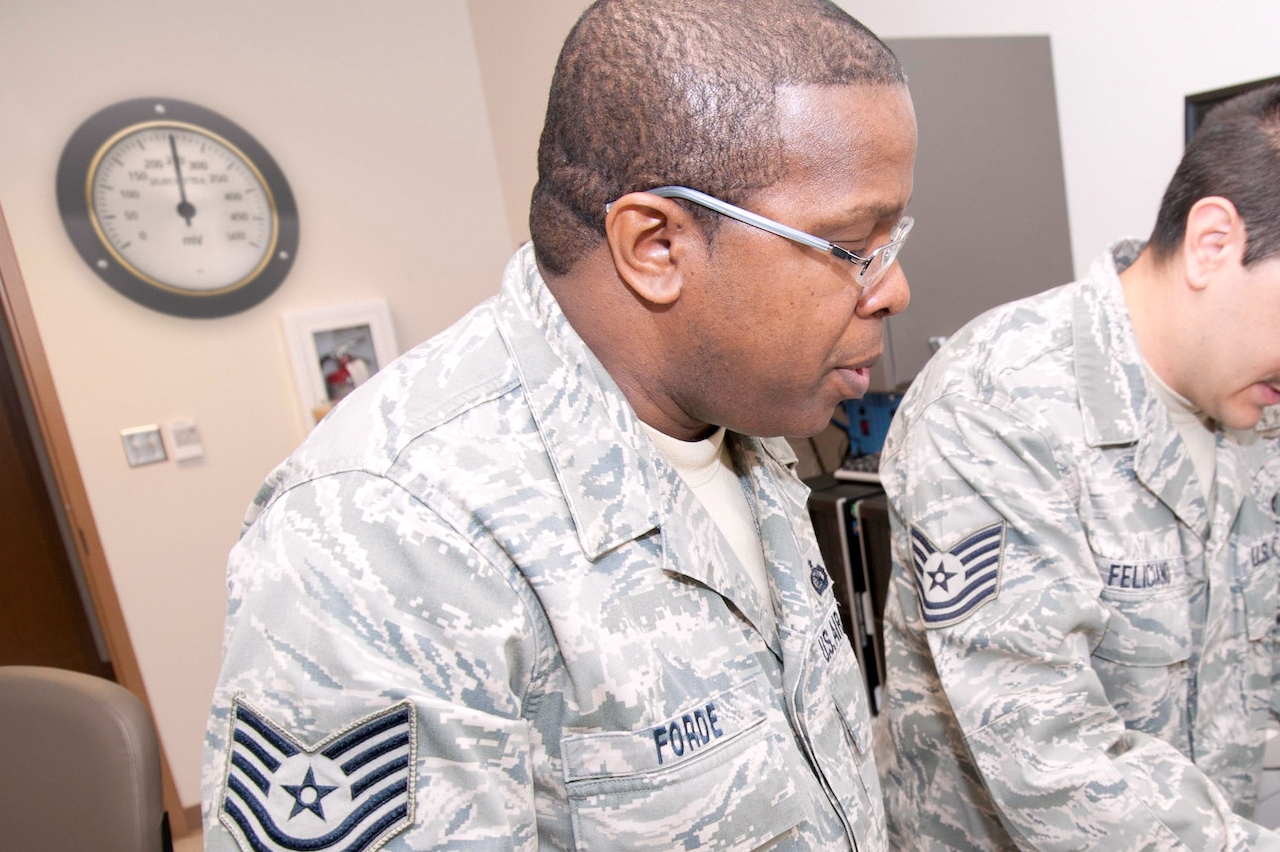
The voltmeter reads 250; mV
